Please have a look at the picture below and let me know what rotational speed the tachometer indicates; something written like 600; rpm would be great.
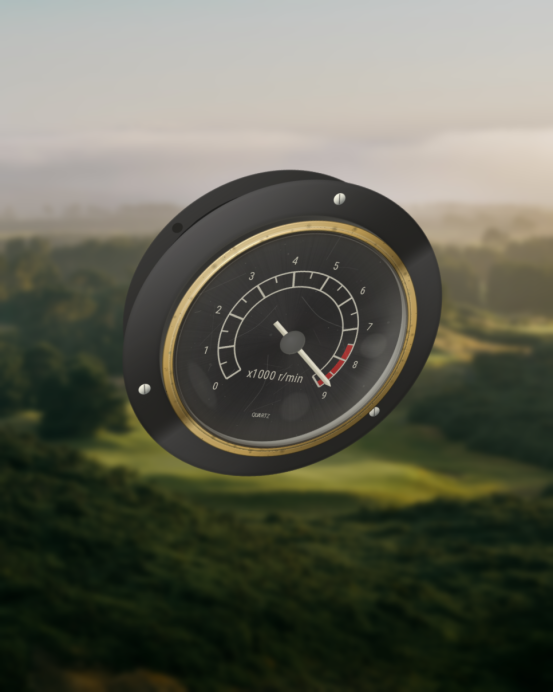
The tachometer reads 8750; rpm
